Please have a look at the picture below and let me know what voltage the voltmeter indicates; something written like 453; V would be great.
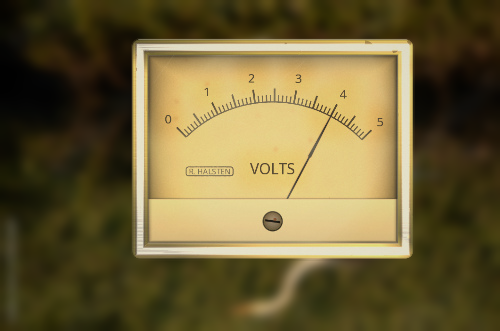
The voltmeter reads 4; V
